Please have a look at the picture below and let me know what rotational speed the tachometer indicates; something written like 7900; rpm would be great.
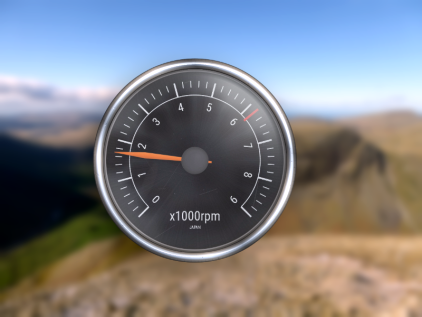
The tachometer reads 1700; rpm
